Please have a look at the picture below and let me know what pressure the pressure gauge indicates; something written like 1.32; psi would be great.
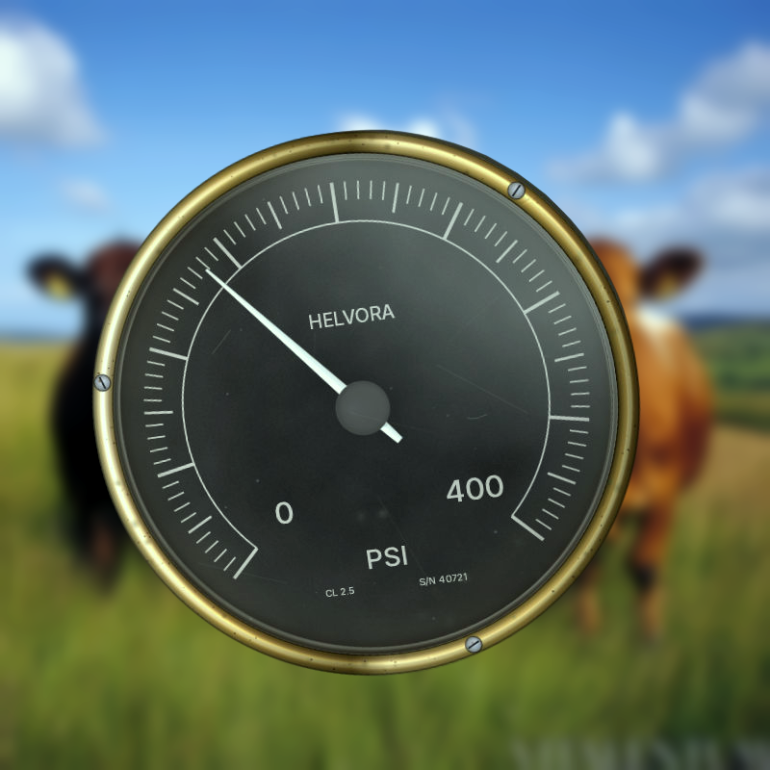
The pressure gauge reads 140; psi
